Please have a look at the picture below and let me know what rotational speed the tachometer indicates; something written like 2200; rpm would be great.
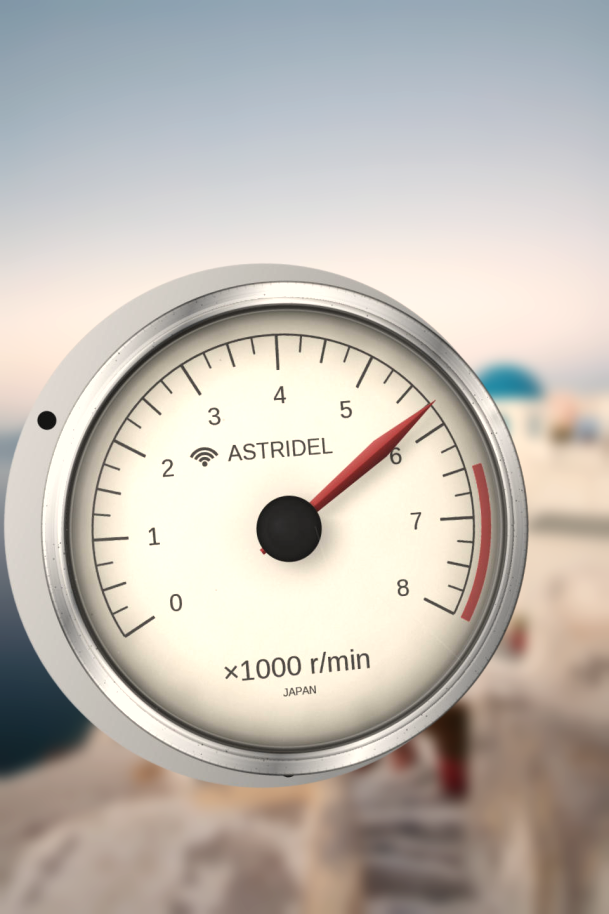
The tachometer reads 5750; rpm
